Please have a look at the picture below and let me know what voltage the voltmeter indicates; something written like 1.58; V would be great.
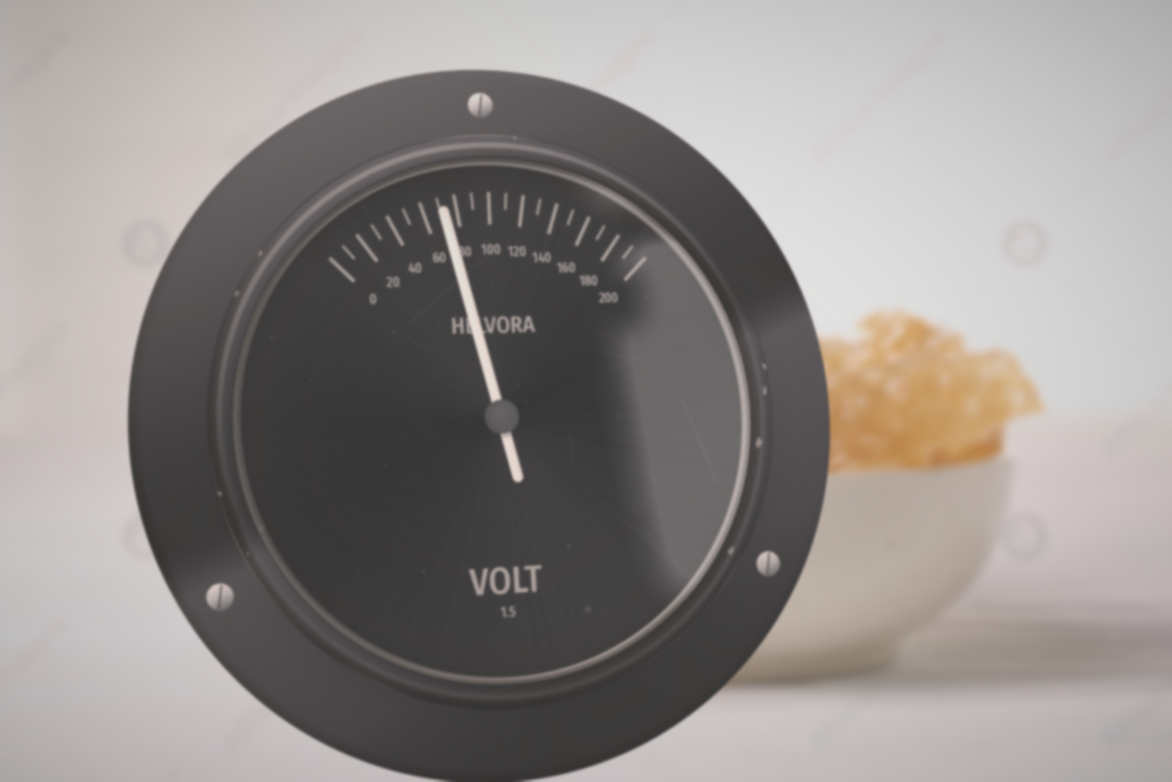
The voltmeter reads 70; V
